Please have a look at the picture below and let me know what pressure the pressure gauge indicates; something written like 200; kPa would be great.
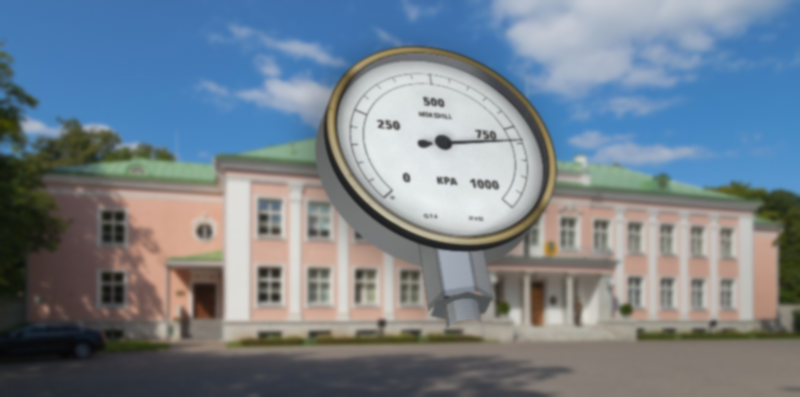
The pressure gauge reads 800; kPa
